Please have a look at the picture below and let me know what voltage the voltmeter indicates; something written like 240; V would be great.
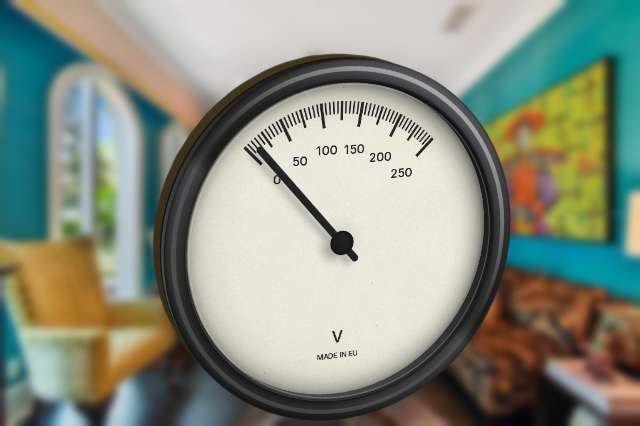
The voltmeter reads 10; V
